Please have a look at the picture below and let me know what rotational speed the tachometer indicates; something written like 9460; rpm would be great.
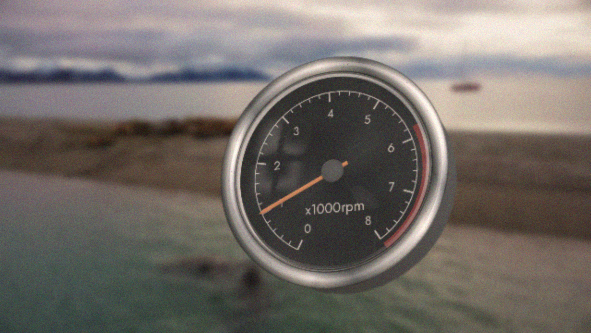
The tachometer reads 1000; rpm
